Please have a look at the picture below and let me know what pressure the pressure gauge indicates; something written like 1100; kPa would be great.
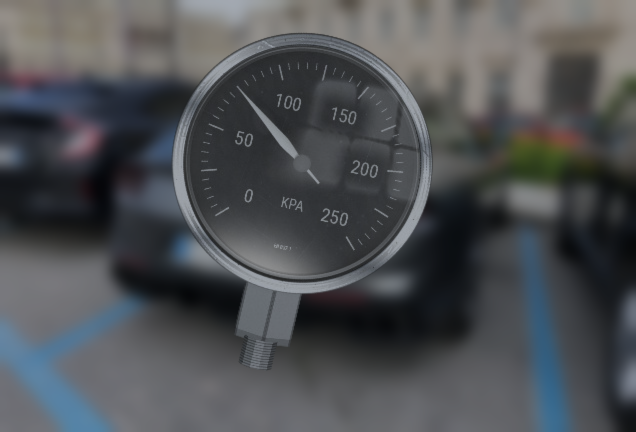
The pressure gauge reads 75; kPa
